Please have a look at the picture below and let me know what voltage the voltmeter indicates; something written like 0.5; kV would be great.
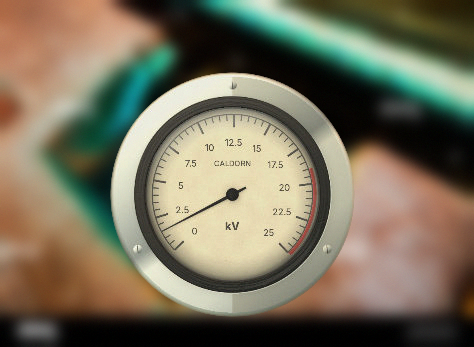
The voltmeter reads 1.5; kV
